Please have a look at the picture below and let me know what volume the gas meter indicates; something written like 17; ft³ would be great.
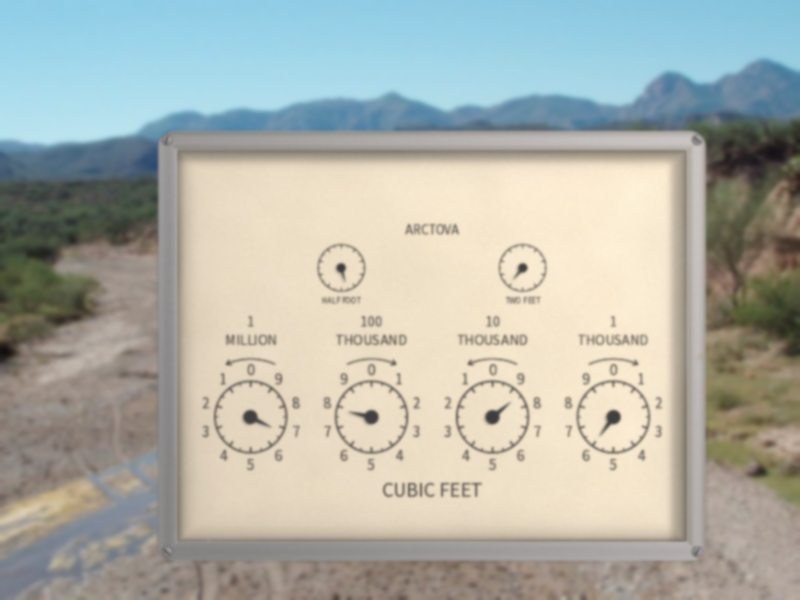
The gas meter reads 678600; ft³
